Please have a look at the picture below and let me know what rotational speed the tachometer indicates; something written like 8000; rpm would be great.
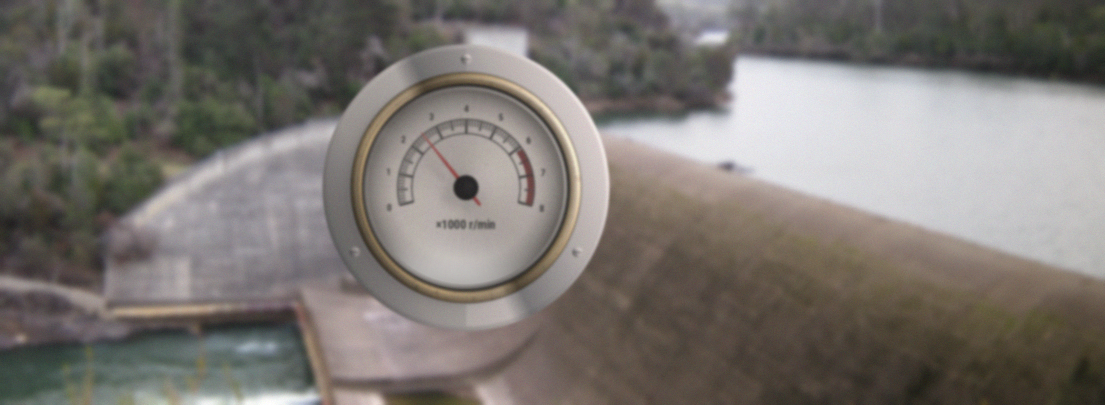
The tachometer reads 2500; rpm
